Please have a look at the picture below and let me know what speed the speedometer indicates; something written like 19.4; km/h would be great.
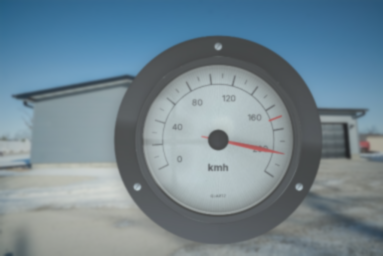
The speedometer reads 200; km/h
